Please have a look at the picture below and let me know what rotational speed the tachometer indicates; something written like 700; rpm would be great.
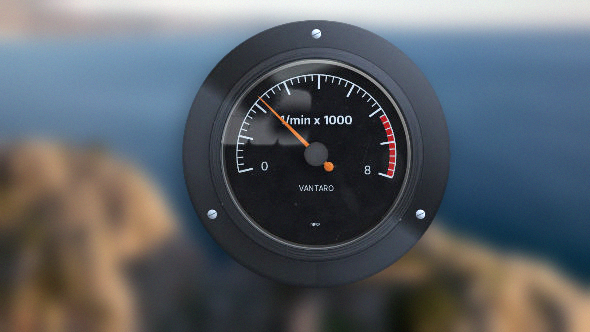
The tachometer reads 2200; rpm
